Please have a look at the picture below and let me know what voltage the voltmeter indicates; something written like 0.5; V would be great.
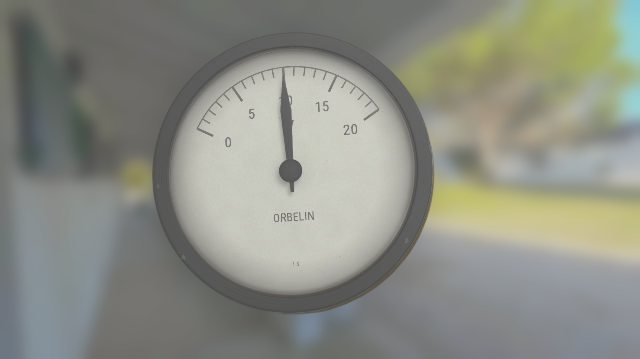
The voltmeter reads 10; V
